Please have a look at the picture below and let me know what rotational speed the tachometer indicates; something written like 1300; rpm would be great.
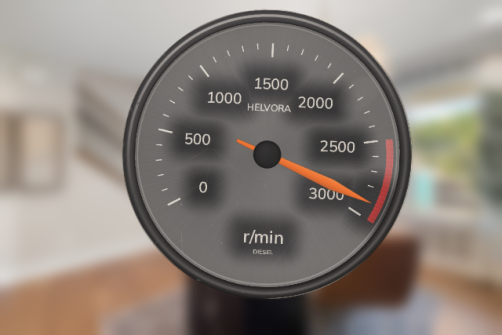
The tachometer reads 2900; rpm
